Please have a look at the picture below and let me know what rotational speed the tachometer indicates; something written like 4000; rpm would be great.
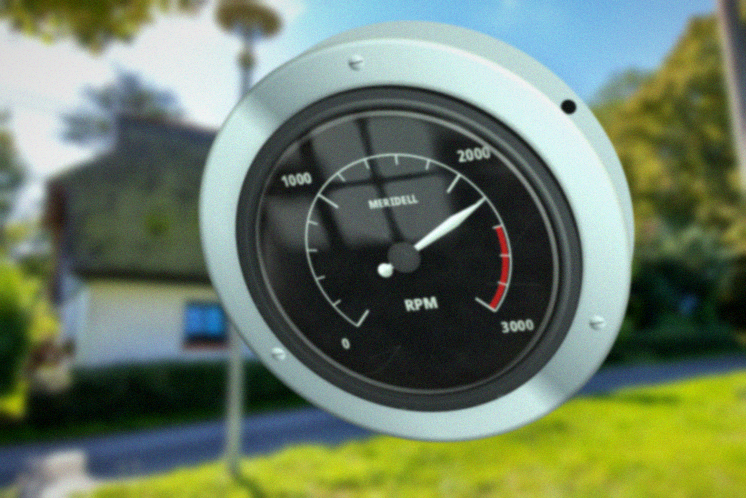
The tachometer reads 2200; rpm
